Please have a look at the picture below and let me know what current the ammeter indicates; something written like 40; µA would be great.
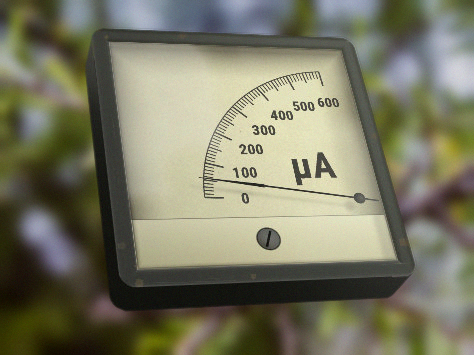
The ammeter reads 50; µA
